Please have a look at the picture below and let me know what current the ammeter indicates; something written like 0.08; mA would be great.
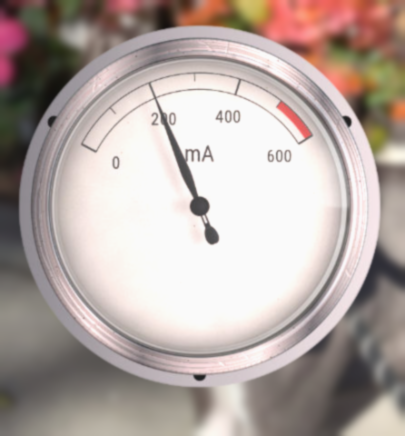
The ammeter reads 200; mA
